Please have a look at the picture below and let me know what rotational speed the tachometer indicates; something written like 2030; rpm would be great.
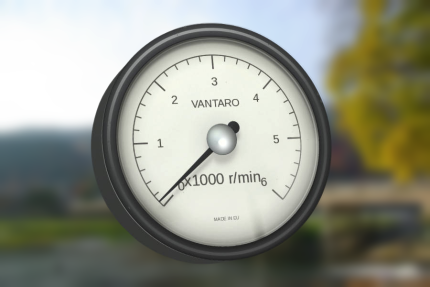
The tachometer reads 100; rpm
